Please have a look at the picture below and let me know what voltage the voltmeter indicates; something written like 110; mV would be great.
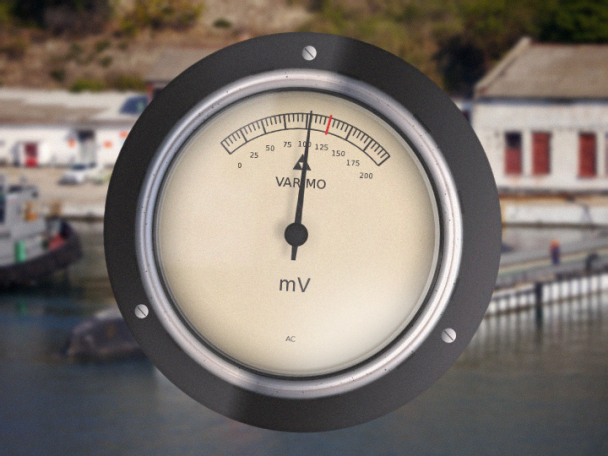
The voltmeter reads 105; mV
